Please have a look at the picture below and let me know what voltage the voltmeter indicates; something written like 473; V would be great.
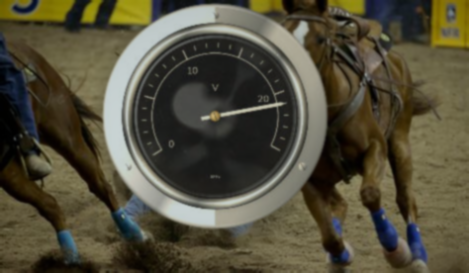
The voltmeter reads 21; V
